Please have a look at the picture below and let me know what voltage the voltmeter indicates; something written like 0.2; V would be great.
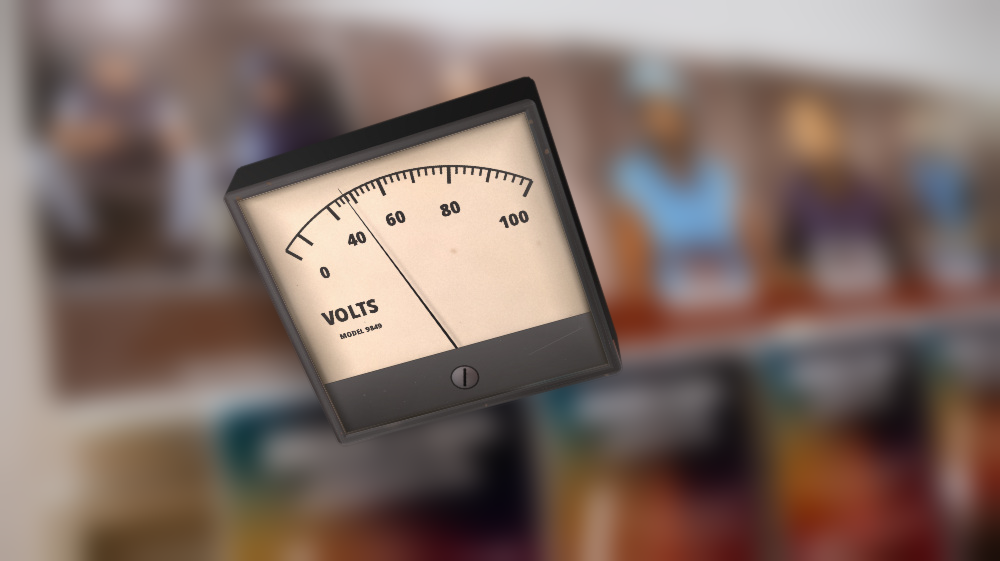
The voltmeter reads 48; V
